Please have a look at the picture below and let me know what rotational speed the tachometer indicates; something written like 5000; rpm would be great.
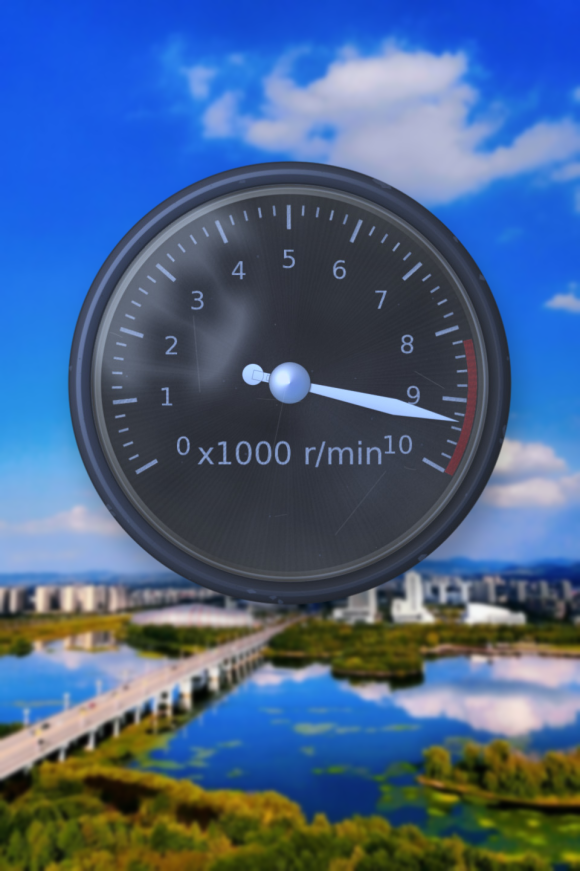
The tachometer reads 9300; rpm
